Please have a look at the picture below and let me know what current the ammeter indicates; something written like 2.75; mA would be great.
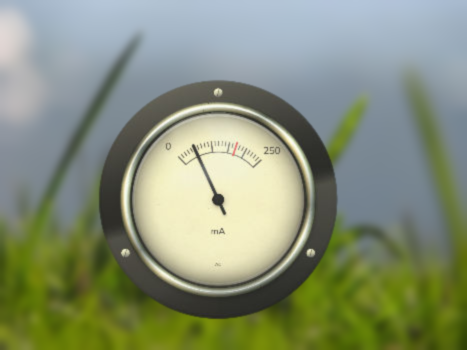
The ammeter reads 50; mA
